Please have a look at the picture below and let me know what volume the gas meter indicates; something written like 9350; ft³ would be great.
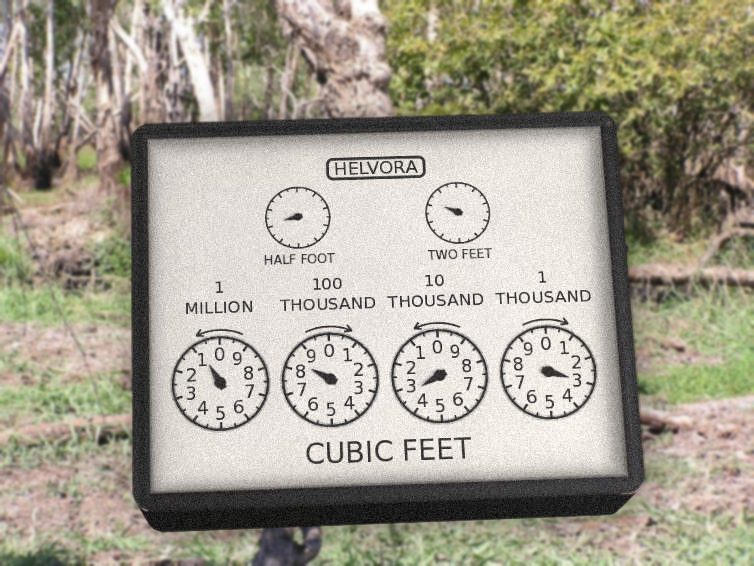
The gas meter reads 83300; ft³
